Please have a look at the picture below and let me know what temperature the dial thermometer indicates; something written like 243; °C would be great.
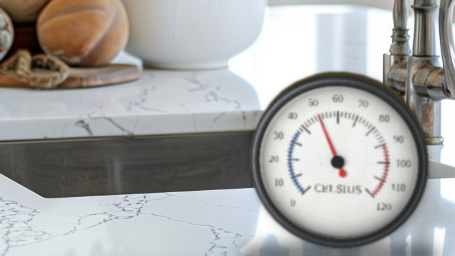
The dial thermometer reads 50; °C
